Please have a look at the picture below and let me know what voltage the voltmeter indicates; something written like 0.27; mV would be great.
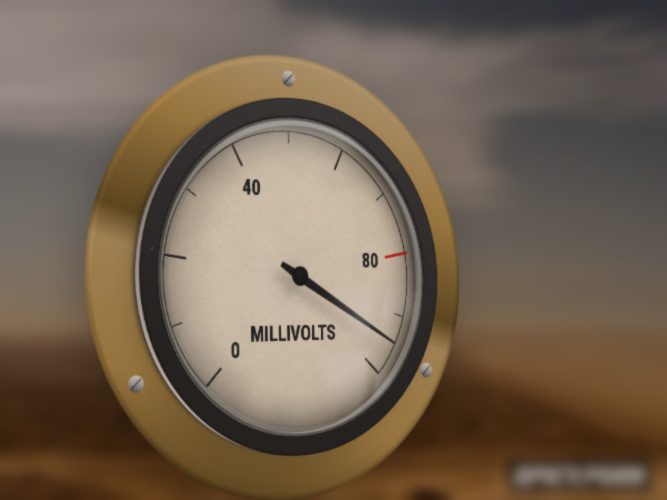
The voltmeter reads 95; mV
